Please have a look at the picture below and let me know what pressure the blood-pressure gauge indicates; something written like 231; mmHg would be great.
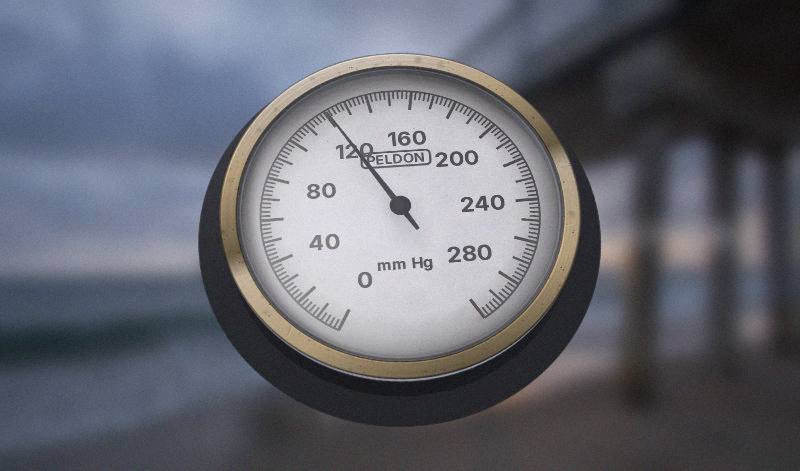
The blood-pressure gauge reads 120; mmHg
